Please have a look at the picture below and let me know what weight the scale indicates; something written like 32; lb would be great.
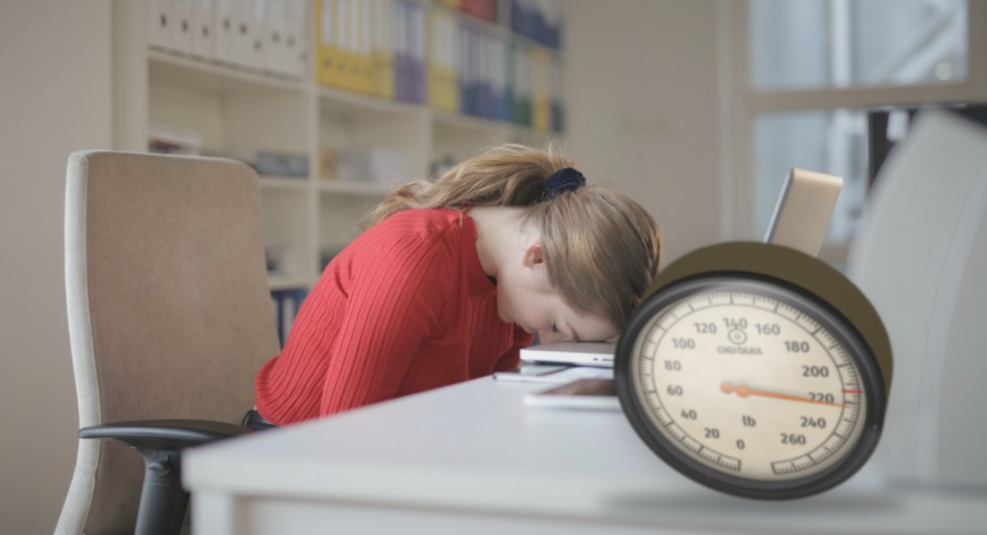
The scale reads 220; lb
